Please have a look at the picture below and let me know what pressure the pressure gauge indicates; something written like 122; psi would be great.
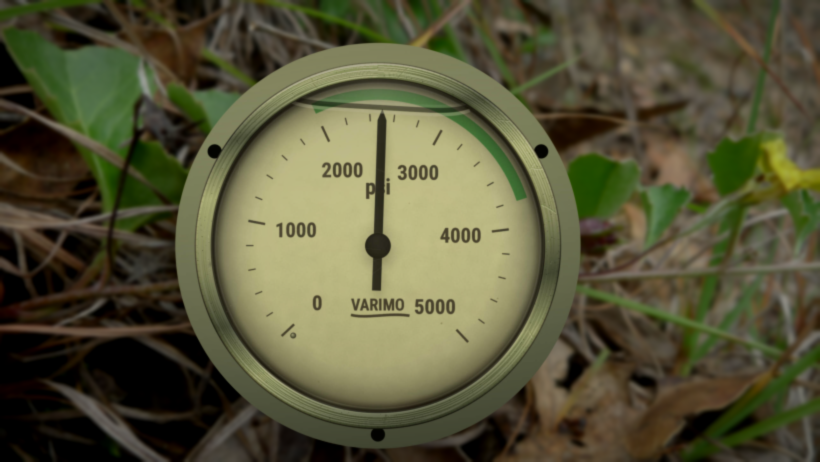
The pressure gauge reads 2500; psi
